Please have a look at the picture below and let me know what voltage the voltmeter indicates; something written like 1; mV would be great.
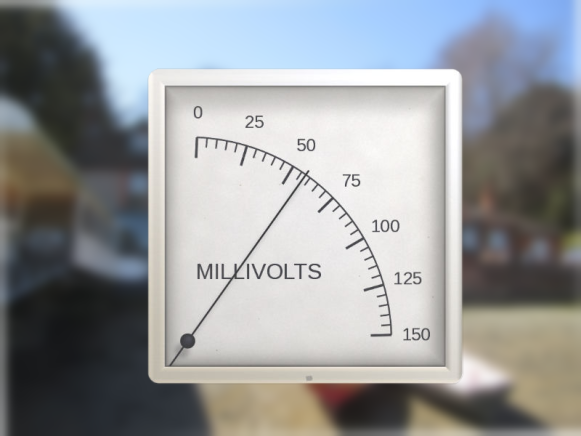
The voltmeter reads 57.5; mV
